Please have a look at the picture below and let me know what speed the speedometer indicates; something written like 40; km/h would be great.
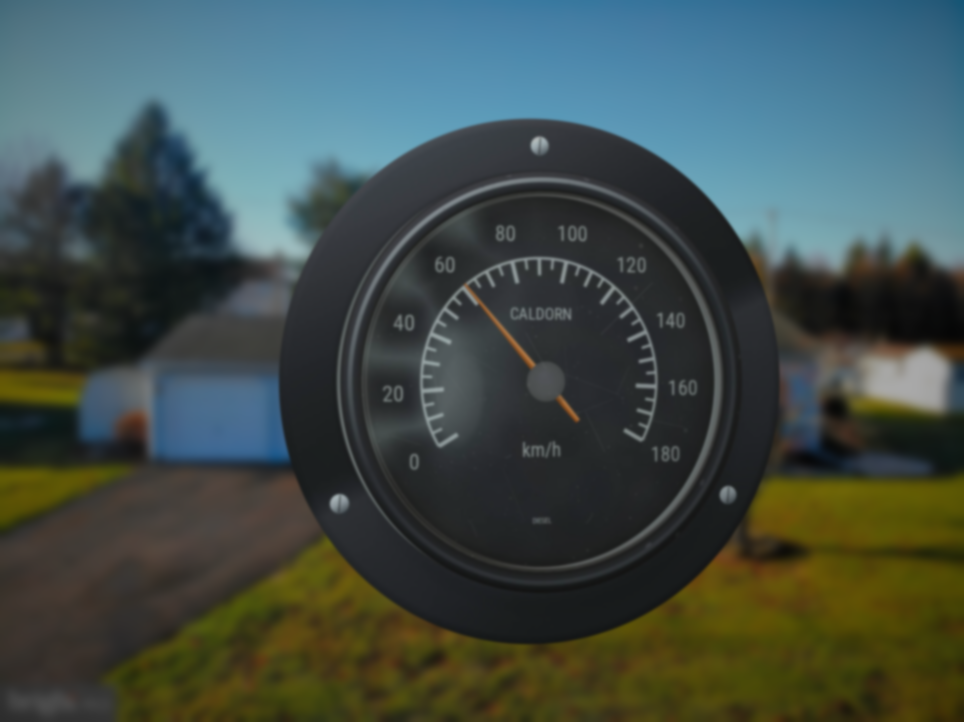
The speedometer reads 60; km/h
